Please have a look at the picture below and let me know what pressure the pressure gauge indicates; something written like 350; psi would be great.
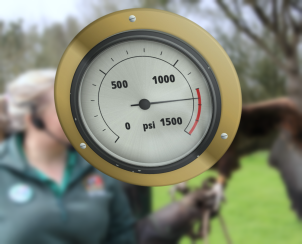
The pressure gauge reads 1250; psi
